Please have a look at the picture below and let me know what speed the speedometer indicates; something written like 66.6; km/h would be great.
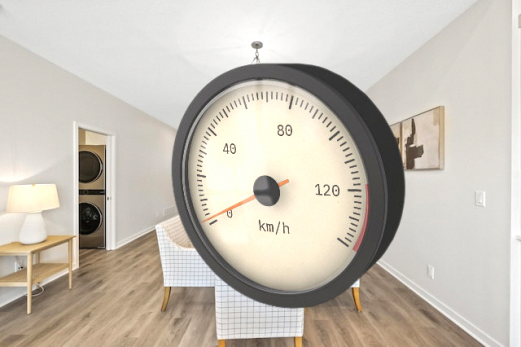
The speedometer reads 2; km/h
